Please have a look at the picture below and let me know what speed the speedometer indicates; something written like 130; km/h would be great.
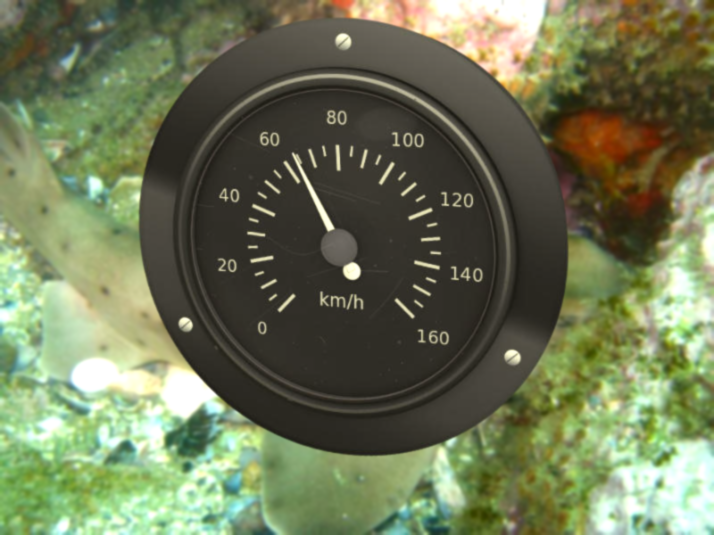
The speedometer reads 65; km/h
